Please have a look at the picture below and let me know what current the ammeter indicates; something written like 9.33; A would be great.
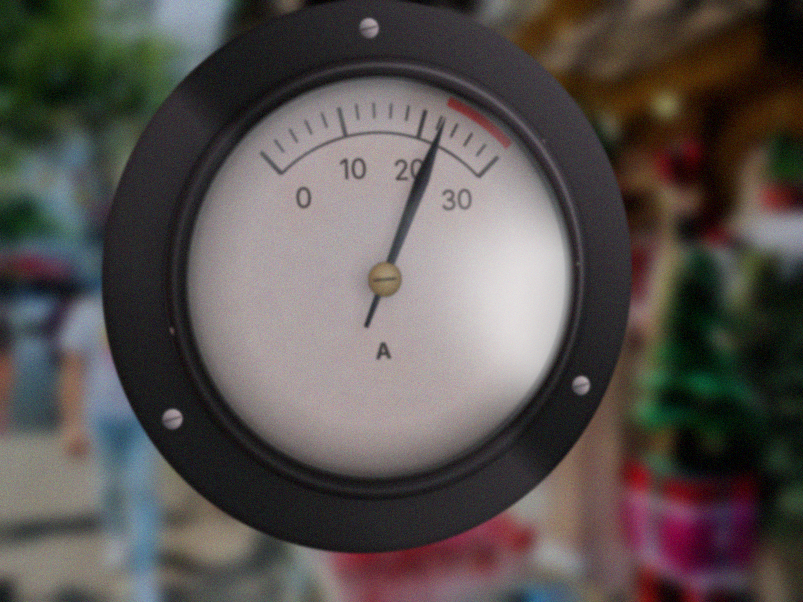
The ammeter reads 22; A
